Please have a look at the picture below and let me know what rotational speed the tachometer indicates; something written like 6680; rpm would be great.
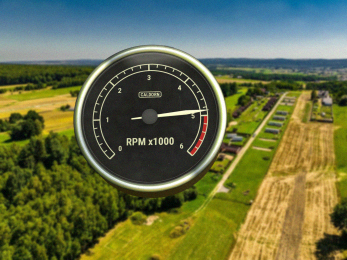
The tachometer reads 4900; rpm
